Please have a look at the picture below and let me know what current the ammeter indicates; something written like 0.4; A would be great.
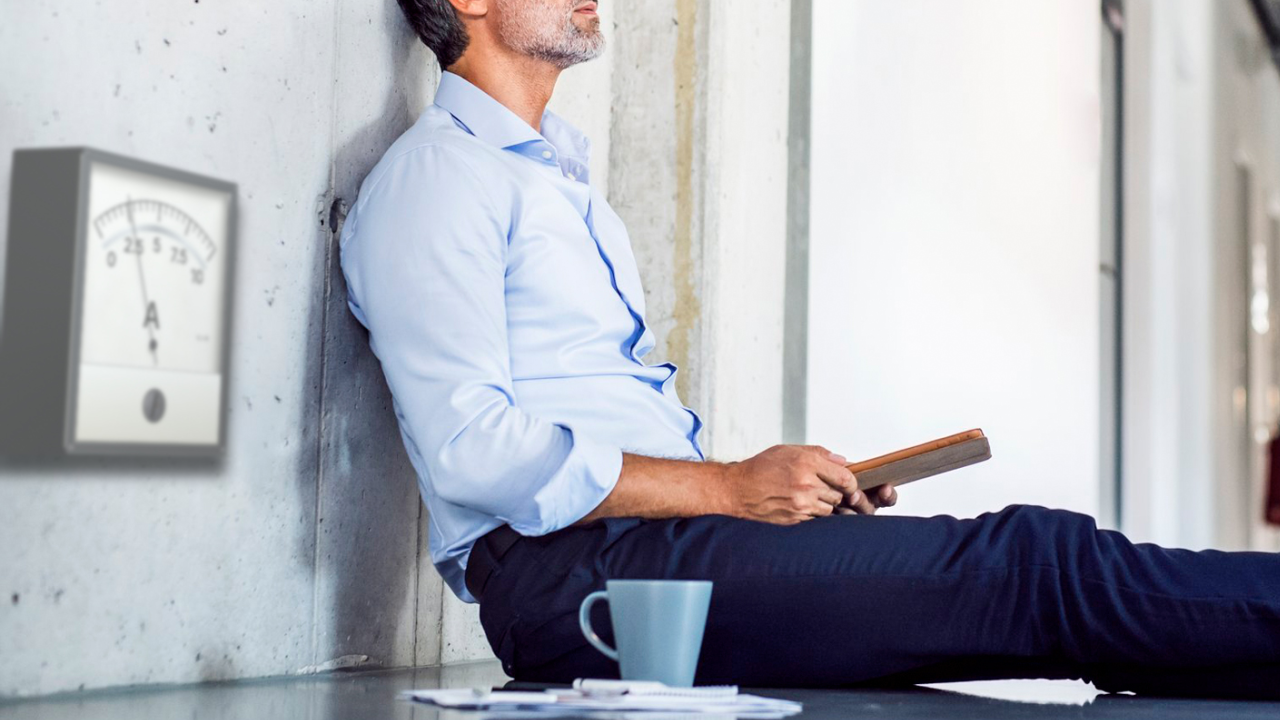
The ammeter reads 2.5; A
